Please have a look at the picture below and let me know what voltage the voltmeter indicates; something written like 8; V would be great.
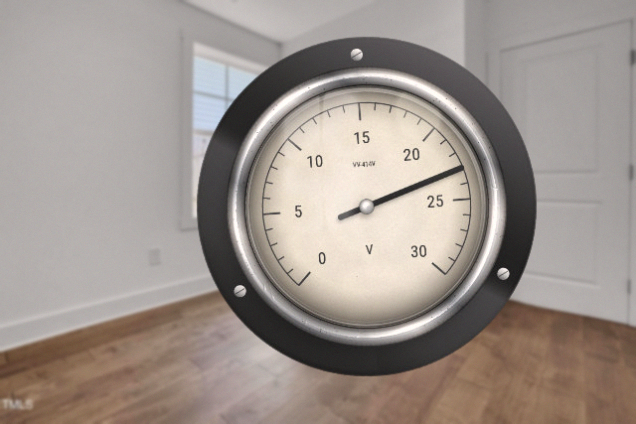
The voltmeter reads 23; V
